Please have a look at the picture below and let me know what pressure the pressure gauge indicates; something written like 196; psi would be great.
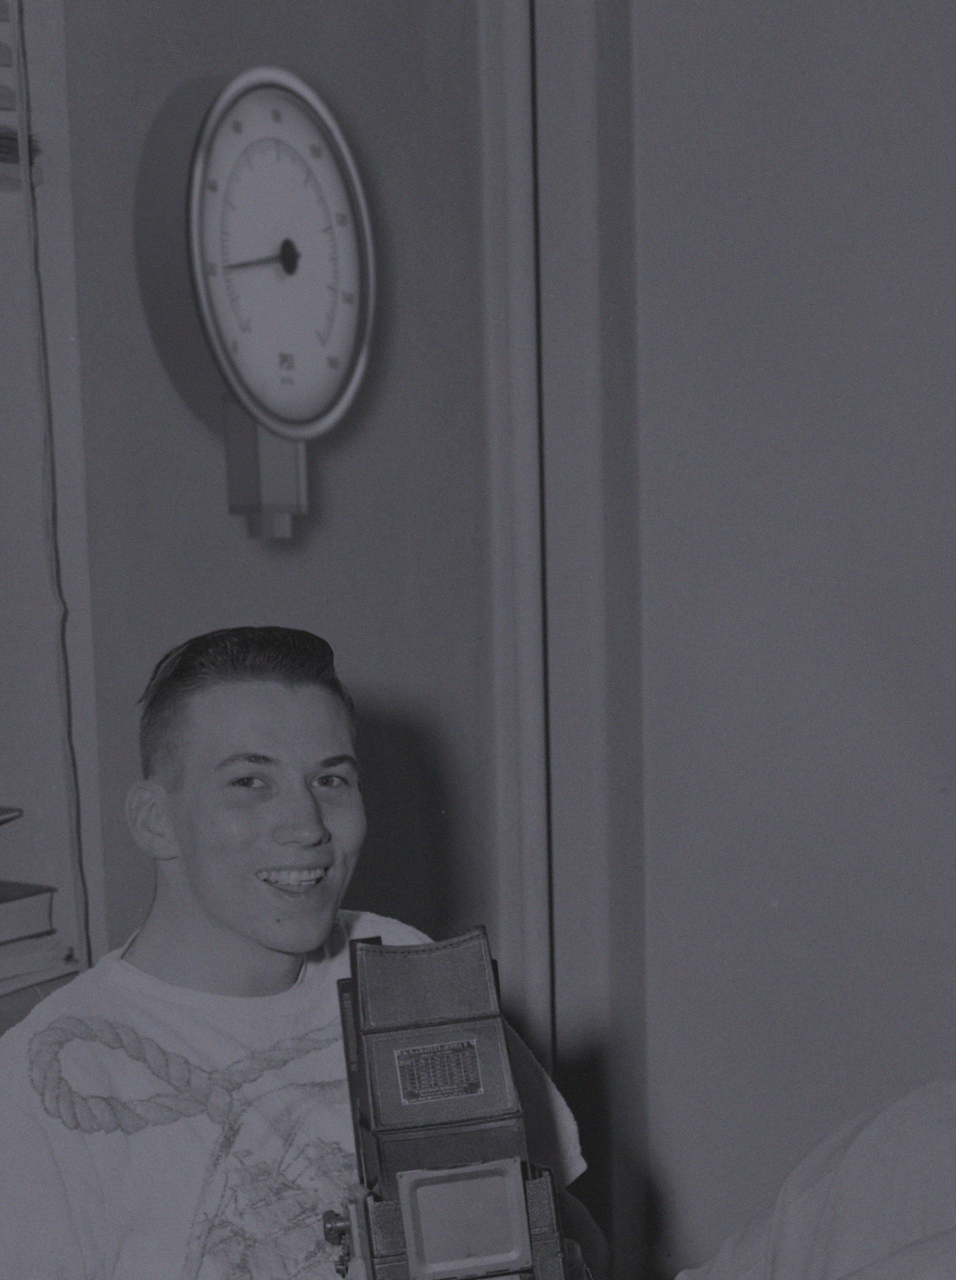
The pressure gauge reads 20; psi
